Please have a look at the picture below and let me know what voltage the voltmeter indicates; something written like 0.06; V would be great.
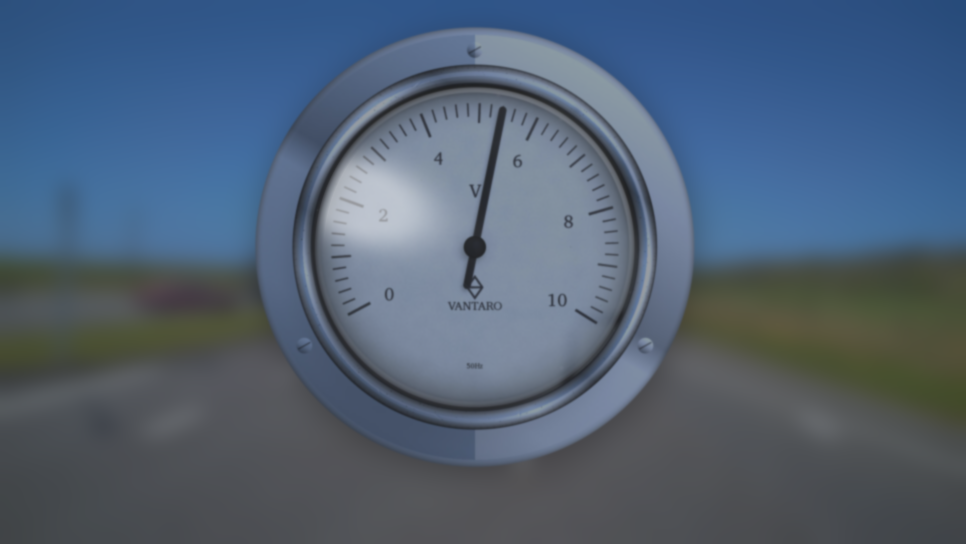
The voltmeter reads 5.4; V
